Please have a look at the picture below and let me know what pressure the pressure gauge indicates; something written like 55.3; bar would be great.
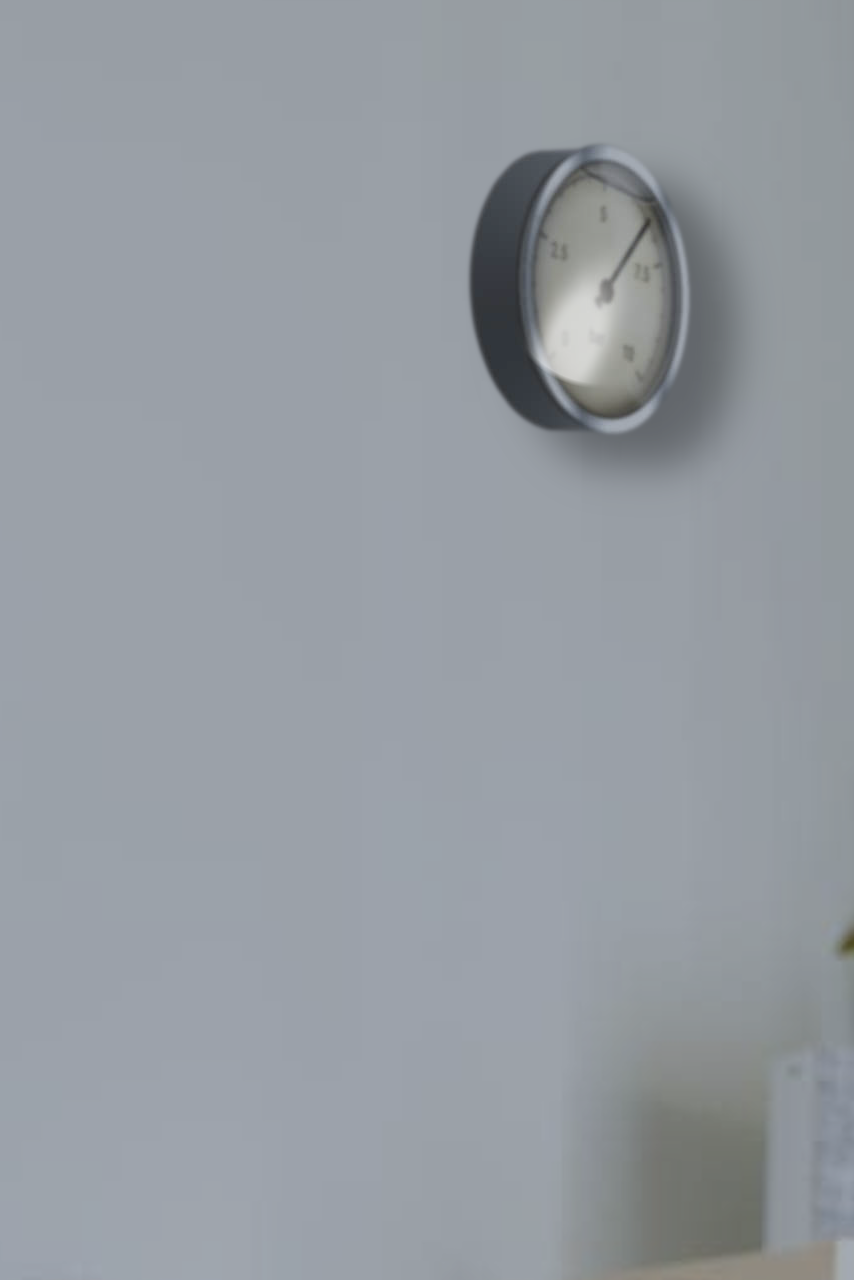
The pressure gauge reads 6.5; bar
